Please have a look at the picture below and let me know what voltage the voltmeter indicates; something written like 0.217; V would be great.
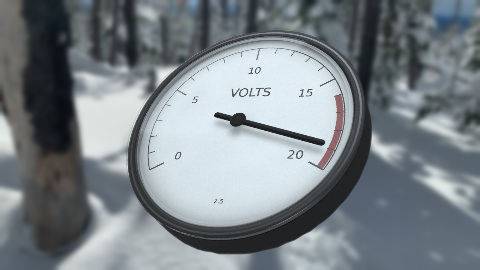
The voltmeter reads 19; V
